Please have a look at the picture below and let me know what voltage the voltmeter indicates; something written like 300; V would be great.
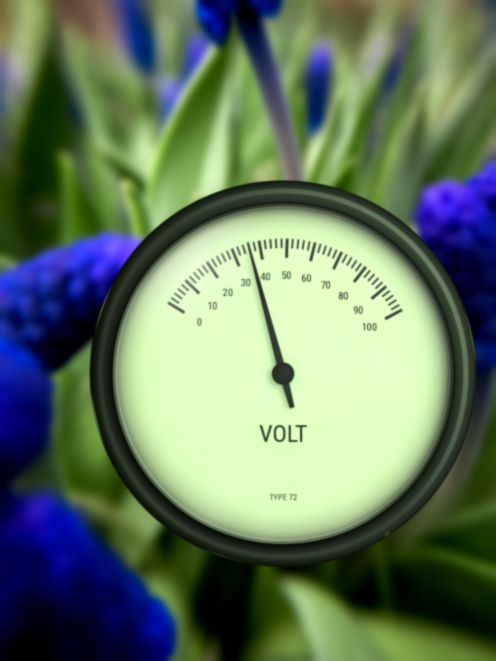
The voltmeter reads 36; V
